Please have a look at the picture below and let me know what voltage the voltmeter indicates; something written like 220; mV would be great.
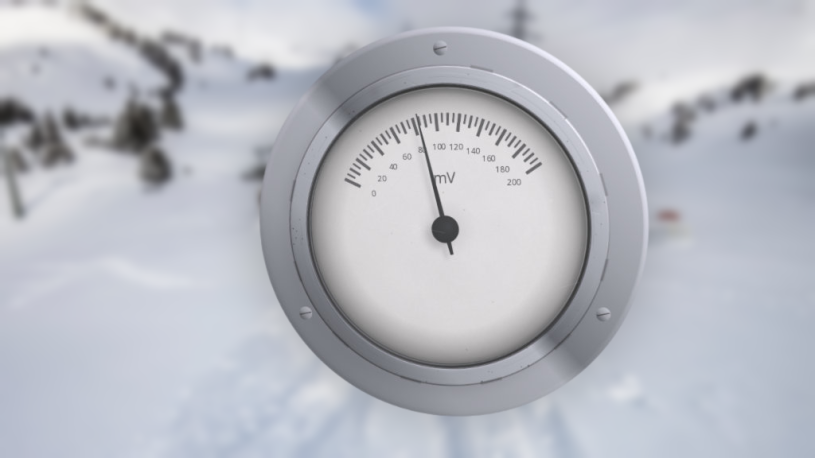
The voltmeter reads 85; mV
